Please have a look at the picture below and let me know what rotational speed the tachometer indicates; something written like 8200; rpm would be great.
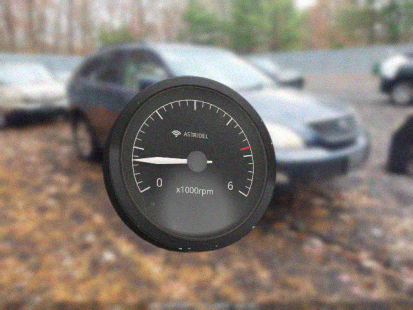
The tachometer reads 700; rpm
